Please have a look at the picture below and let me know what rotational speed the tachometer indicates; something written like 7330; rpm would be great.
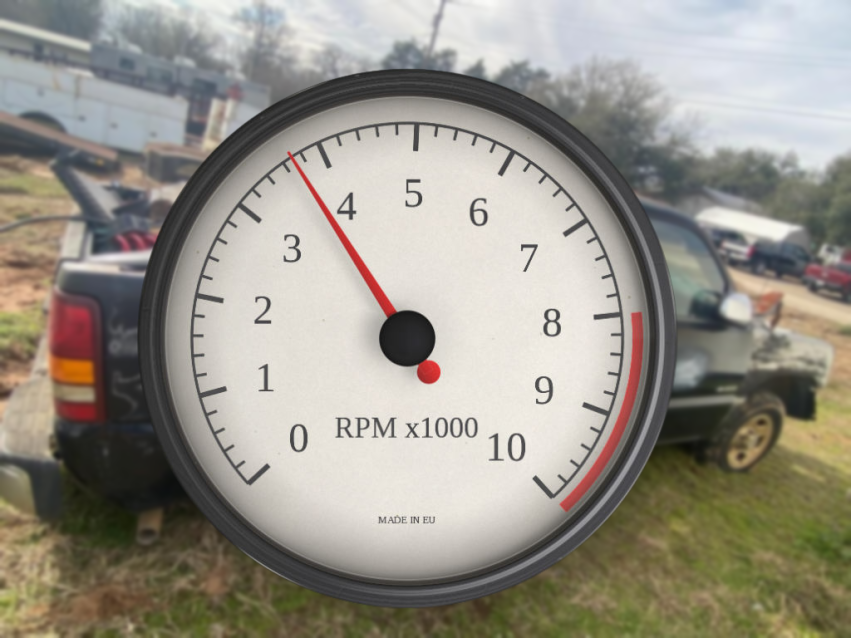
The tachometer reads 3700; rpm
